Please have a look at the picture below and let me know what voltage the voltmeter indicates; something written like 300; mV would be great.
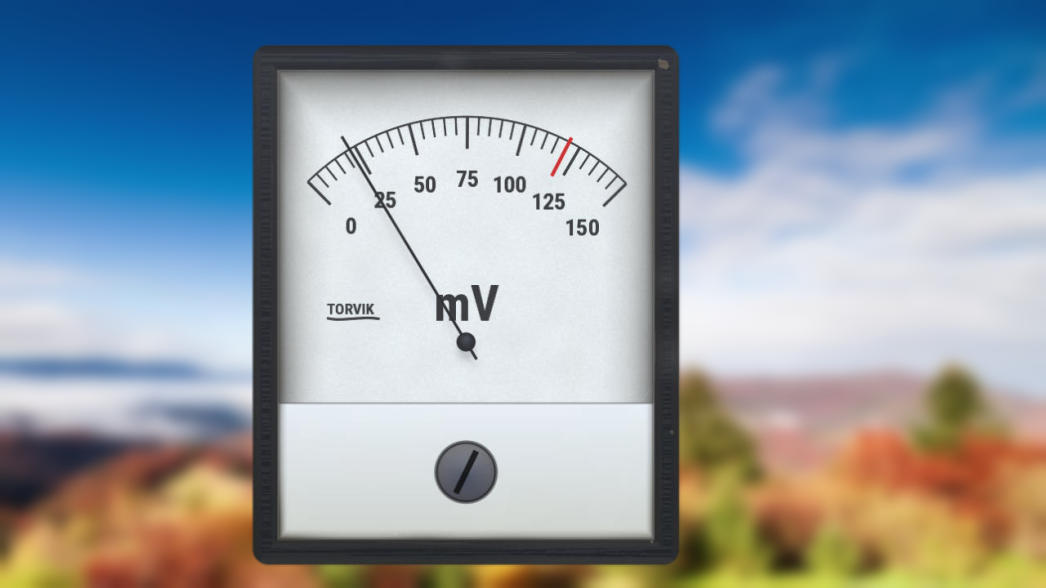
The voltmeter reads 22.5; mV
